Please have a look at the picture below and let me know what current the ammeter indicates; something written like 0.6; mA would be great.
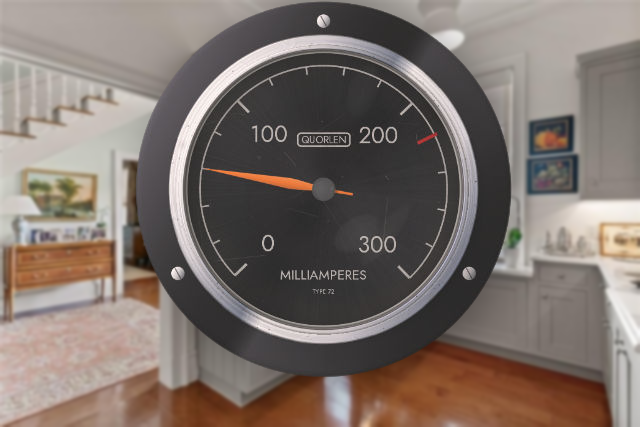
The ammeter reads 60; mA
